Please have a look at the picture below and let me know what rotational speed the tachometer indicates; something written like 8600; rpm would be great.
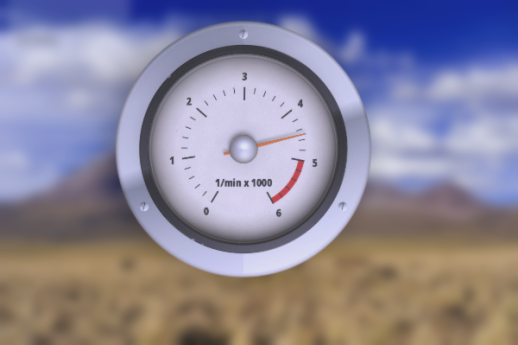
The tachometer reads 4500; rpm
